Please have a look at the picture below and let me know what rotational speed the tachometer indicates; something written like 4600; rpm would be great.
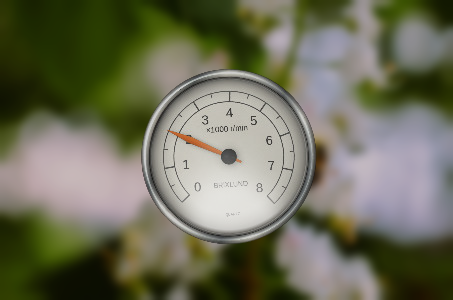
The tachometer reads 2000; rpm
